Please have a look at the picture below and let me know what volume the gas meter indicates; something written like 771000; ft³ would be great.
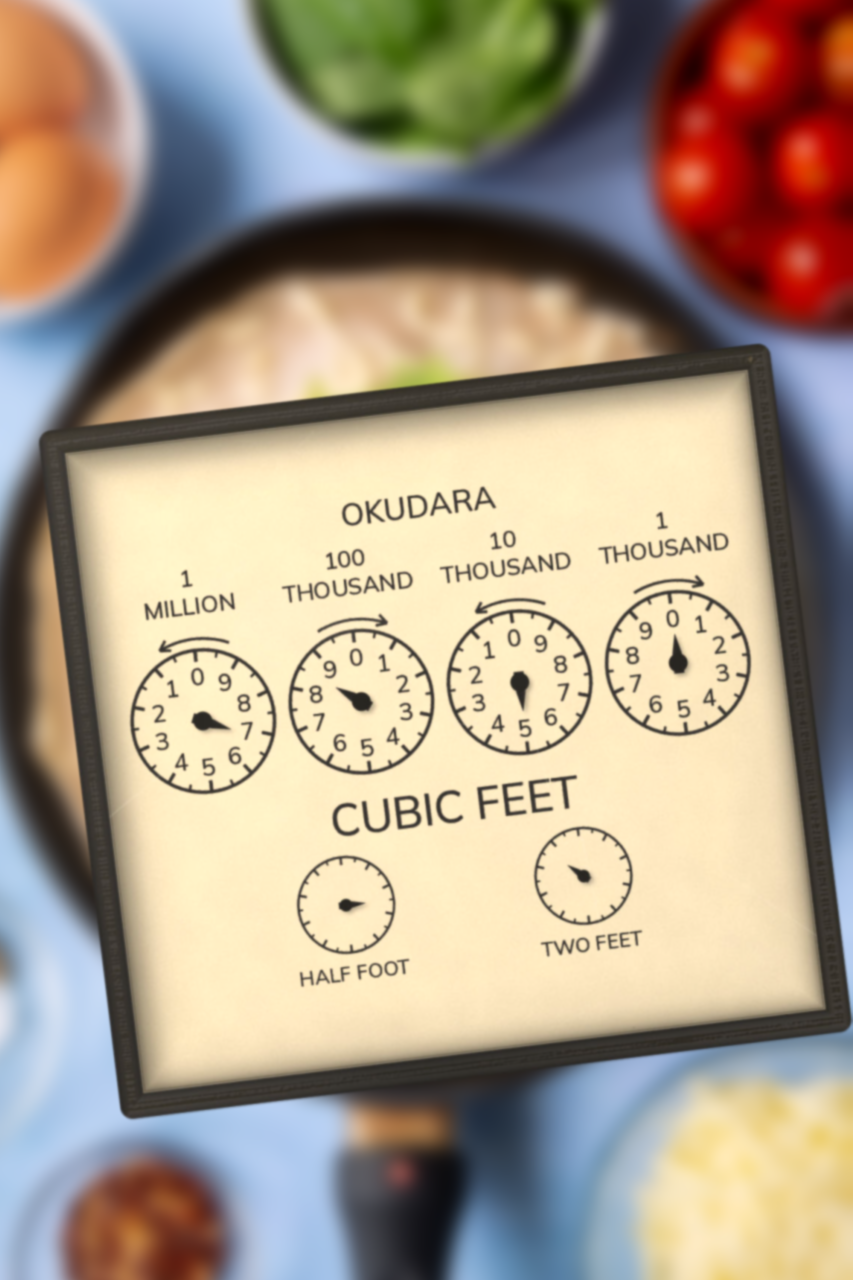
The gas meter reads 685000; ft³
